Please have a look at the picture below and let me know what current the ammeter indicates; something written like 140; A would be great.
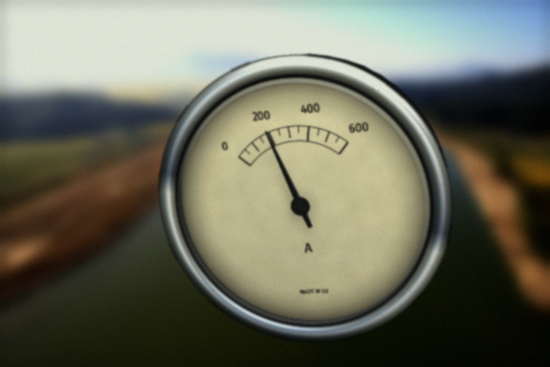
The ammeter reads 200; A
